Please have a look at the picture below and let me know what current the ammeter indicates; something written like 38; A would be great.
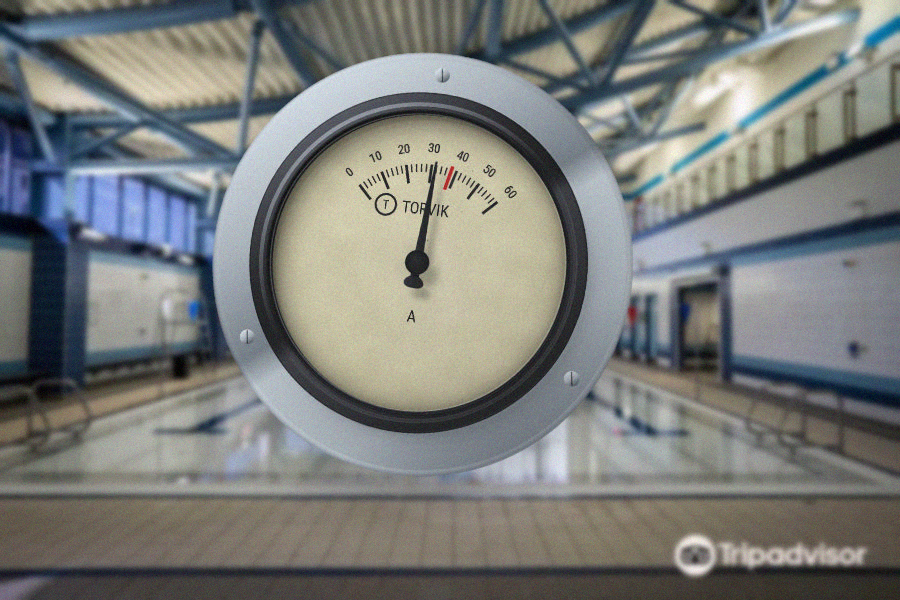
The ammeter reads 32; A
